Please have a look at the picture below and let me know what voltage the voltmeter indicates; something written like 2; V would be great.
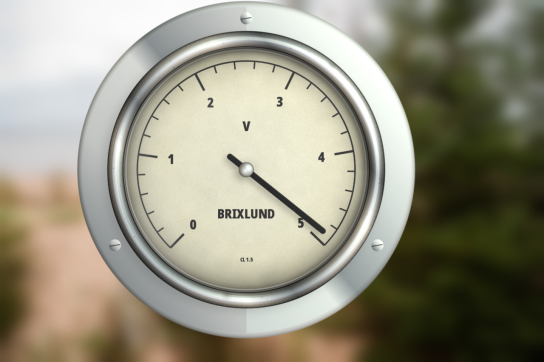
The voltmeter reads 4.9; V
